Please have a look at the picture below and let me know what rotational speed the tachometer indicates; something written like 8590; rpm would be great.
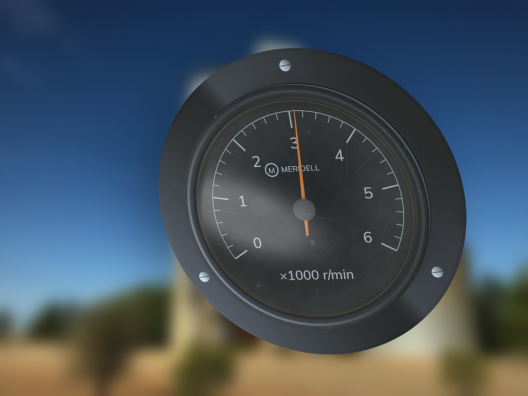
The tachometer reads 3100; rpm
